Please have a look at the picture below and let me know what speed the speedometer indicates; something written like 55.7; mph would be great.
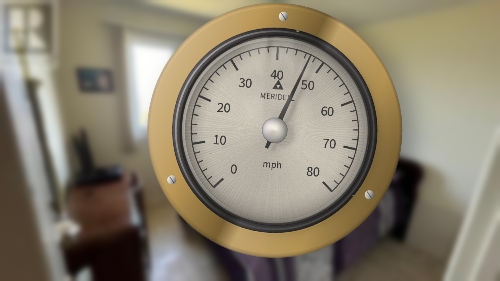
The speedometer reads 47; mph
